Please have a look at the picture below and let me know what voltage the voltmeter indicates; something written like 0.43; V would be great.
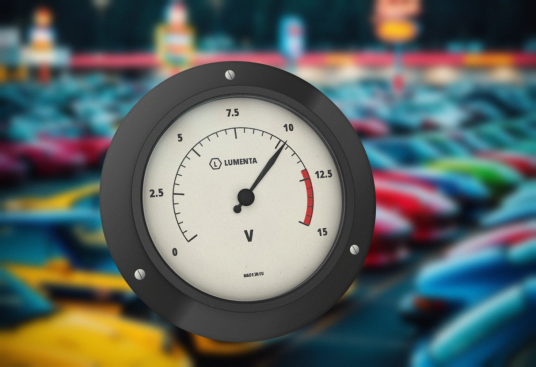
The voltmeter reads 10.25; V
